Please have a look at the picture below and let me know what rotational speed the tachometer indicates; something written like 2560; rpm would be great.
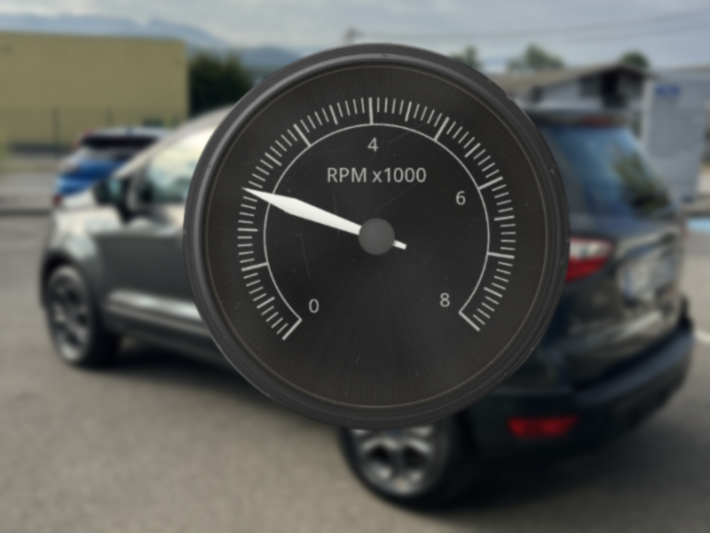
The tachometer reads 2000; rpm
